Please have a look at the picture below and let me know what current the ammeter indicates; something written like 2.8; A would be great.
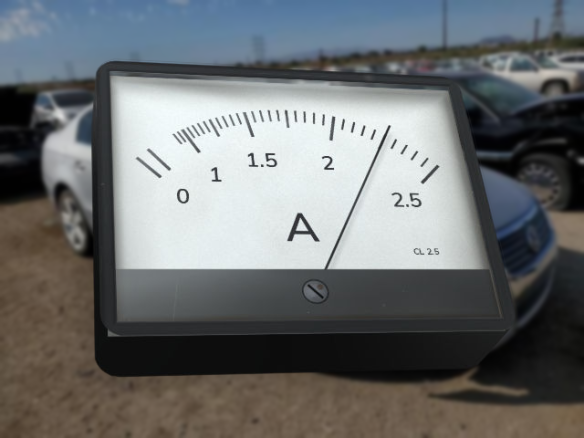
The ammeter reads 2.25; A
